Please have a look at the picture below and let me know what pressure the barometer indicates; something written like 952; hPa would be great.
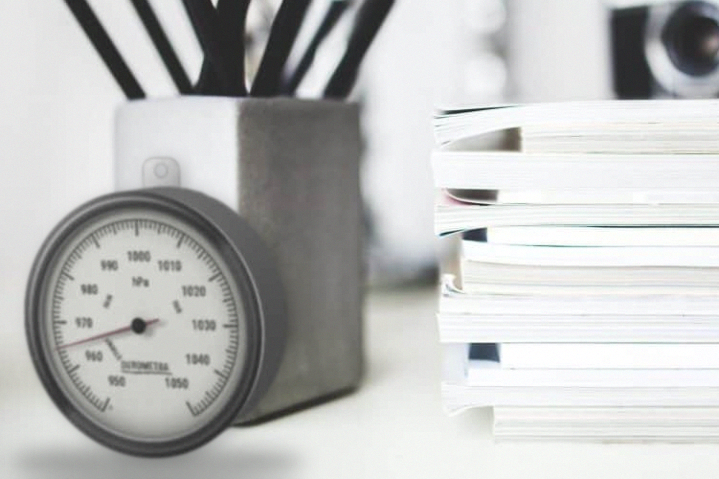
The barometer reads 965; hPa
